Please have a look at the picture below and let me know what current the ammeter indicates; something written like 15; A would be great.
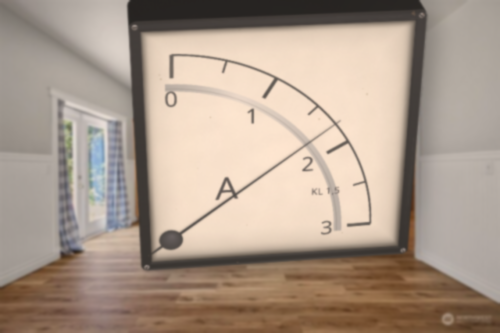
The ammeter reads 1.75; A
